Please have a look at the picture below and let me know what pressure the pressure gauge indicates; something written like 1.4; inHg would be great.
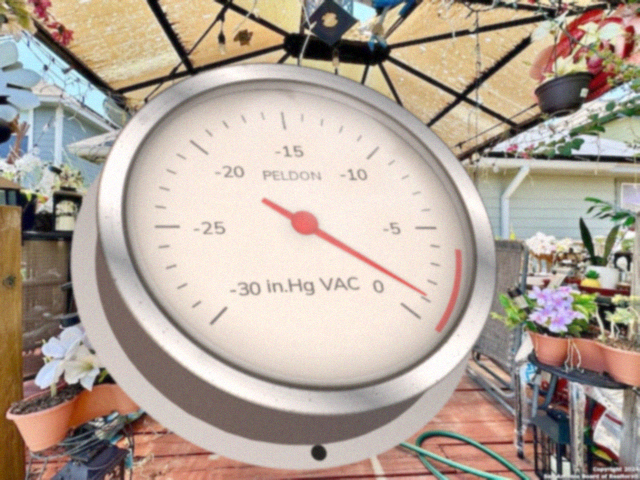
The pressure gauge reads -1; inHg
